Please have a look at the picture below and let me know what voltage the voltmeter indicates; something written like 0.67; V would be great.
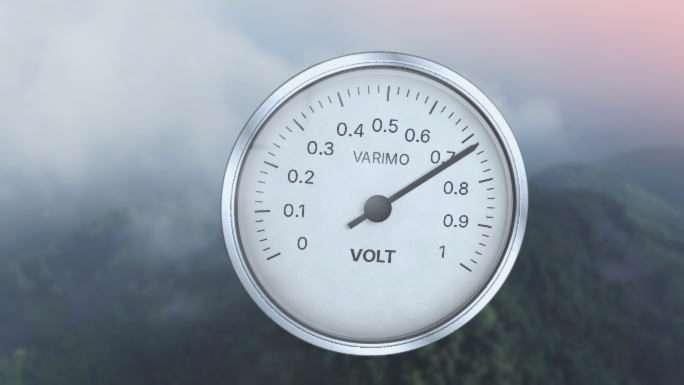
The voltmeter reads 0.72; V
